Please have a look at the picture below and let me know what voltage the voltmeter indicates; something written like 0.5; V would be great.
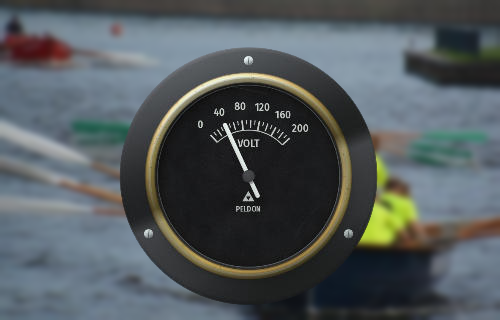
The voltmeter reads 40; V
